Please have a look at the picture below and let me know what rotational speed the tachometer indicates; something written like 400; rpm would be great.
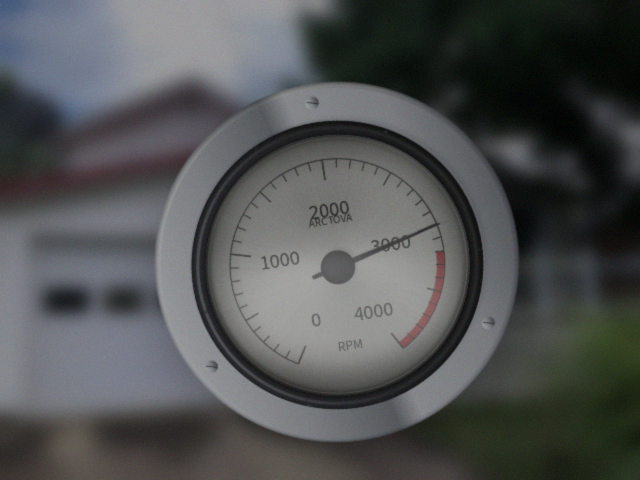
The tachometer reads 3000; rpm
